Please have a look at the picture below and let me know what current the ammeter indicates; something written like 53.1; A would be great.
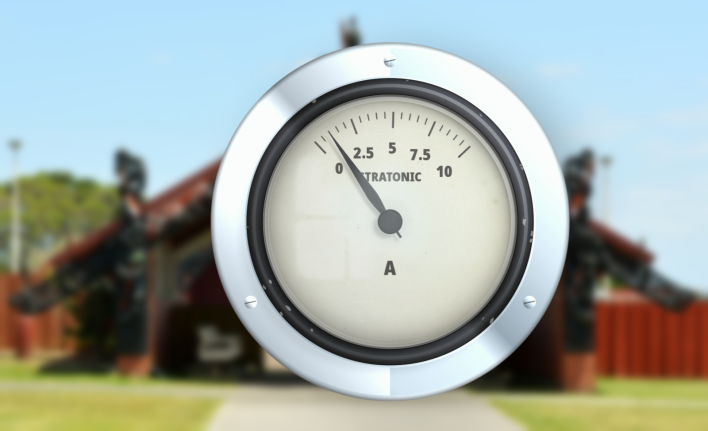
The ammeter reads 1; A
